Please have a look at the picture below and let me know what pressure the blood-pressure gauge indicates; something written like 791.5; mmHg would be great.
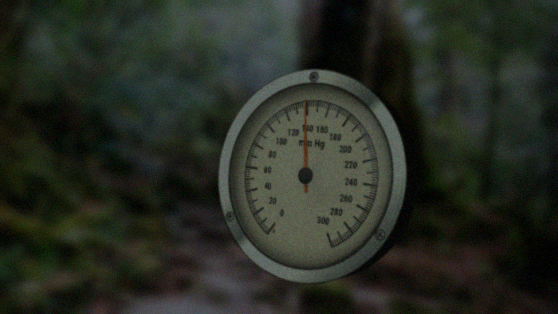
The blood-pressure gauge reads 140; mmHg
